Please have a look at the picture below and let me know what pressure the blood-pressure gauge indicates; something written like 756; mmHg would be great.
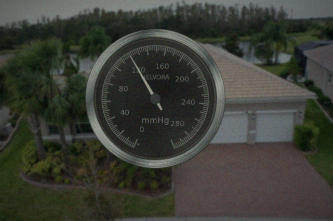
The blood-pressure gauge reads 120; mmHg
